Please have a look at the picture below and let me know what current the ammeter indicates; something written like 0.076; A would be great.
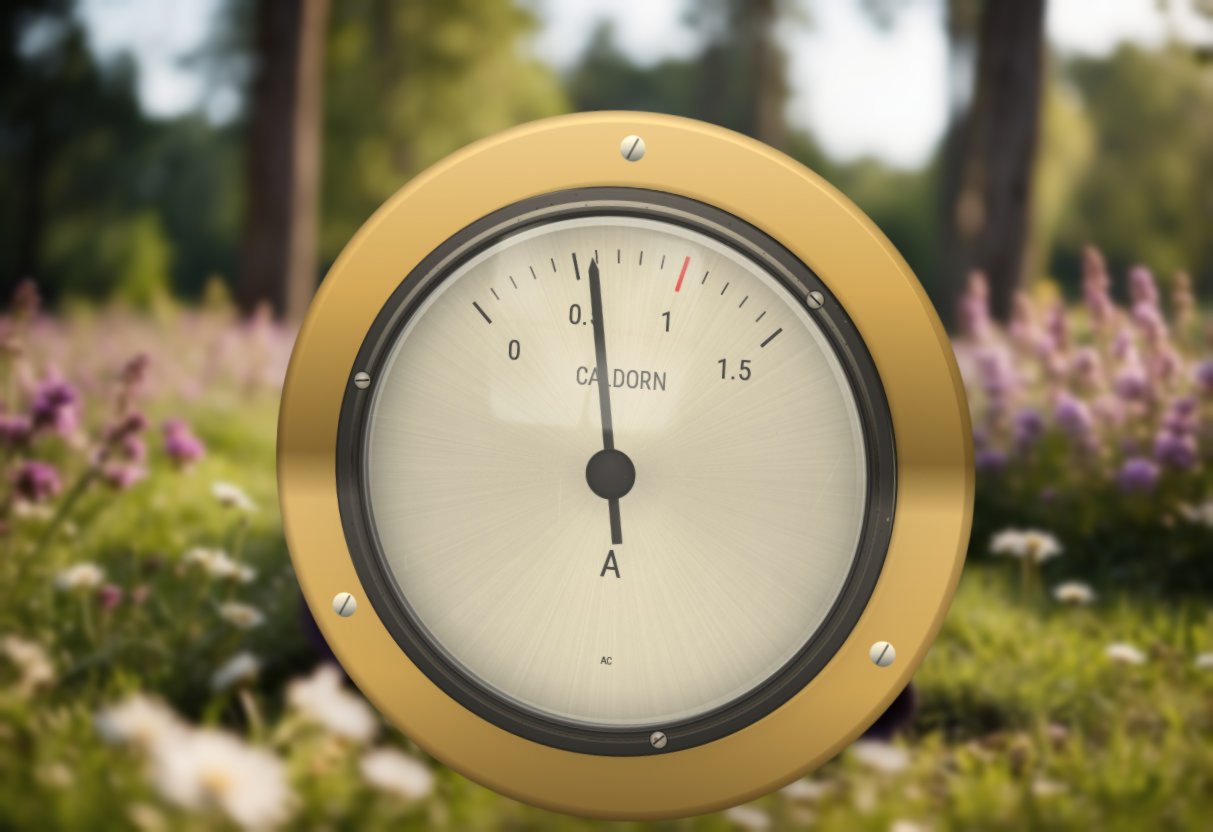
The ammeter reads 0.6; A
